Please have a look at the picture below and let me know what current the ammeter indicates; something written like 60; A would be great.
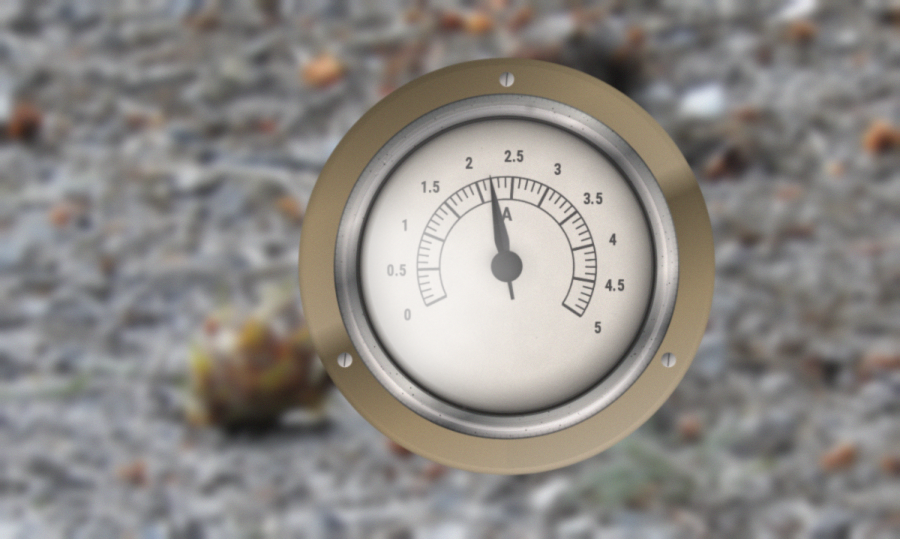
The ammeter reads 2.2; A
